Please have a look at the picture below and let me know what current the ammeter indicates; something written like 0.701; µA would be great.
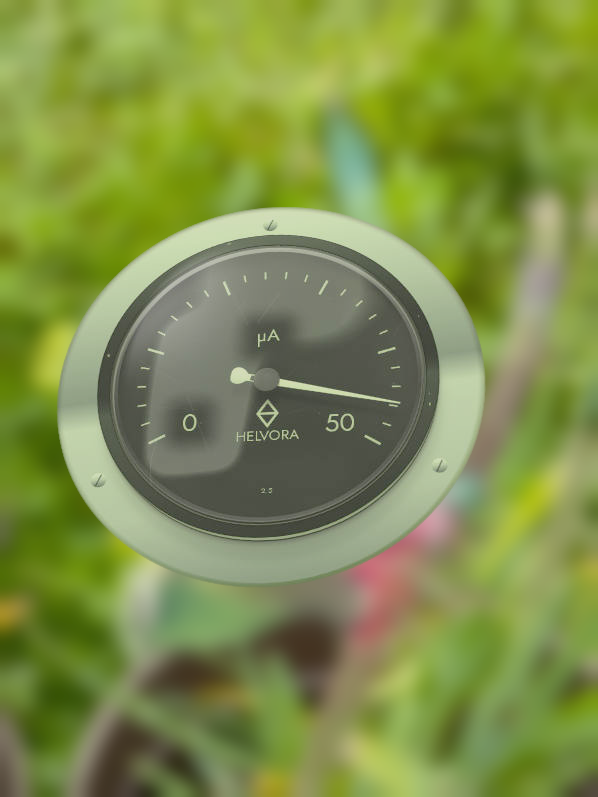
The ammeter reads 46; µA
